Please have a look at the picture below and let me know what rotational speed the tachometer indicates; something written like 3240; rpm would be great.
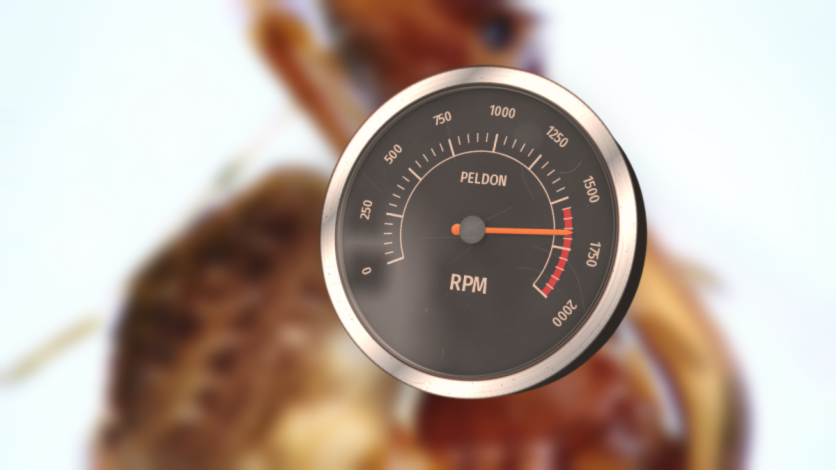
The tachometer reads 1675; rpm
